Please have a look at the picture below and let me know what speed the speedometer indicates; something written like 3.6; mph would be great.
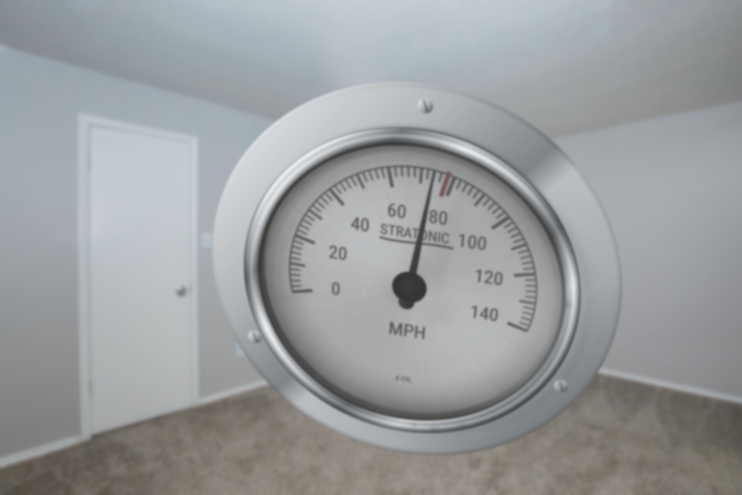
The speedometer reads 74; mph
